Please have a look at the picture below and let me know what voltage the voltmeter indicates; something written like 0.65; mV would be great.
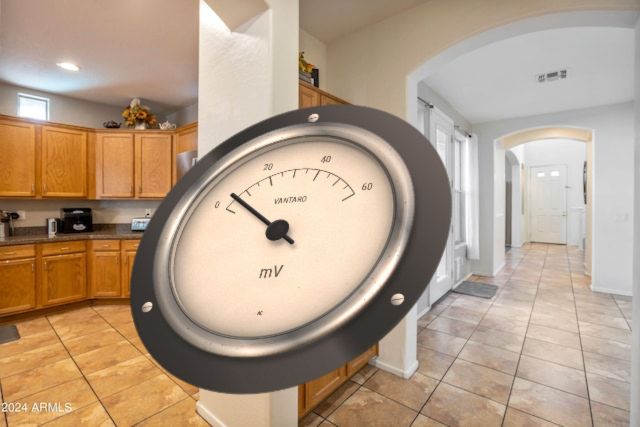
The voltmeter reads 5; mV
